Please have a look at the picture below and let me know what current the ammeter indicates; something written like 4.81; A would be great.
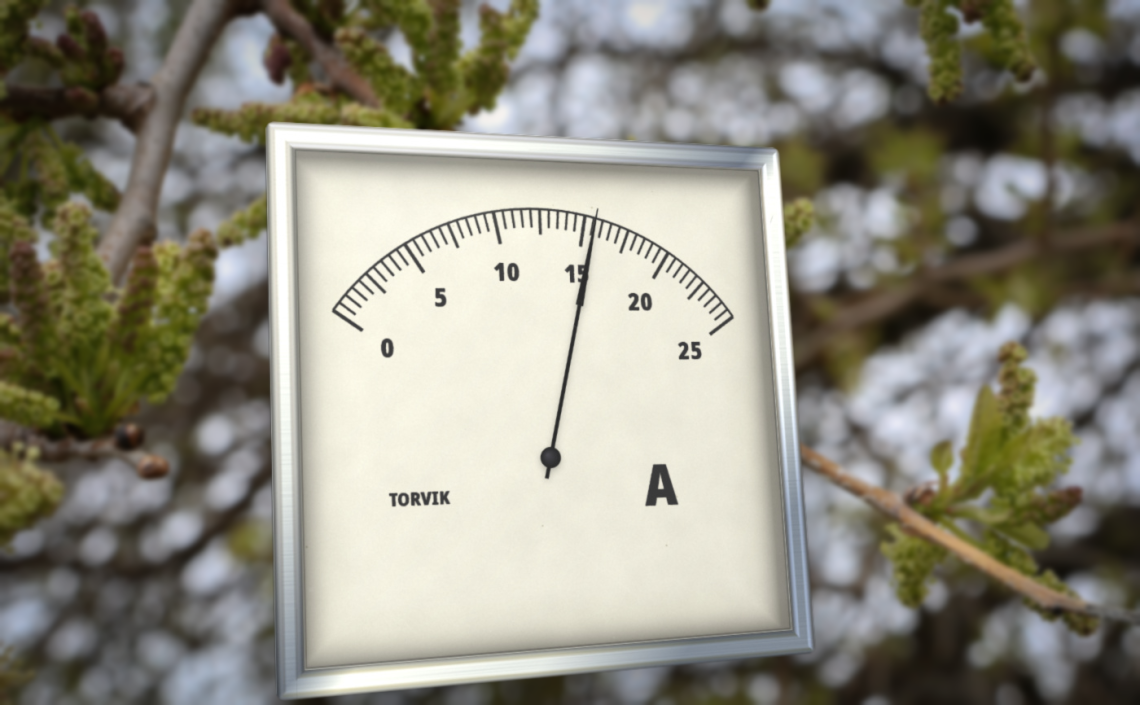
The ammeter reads 15.5; A
